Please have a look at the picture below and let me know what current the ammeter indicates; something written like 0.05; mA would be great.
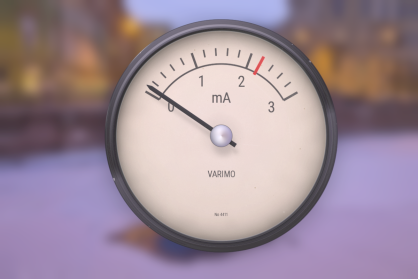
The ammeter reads 0.1; mA
